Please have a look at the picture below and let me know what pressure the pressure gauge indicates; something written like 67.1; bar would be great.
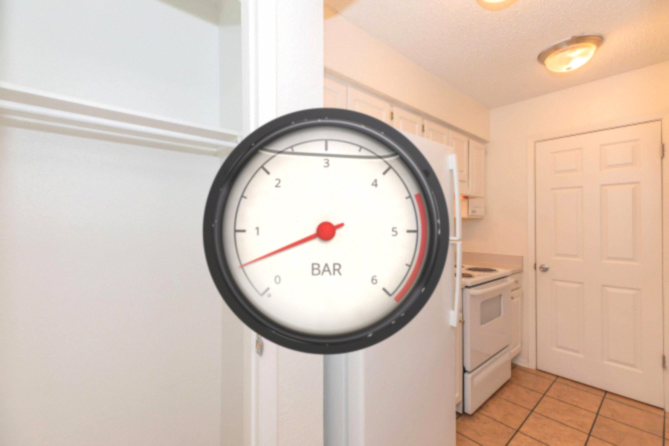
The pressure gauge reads 0.5; bar
